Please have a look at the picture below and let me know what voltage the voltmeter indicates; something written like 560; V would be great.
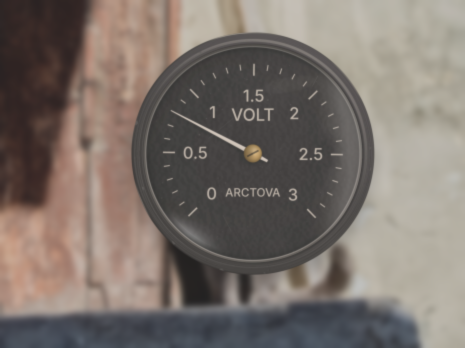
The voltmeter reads 0.8; V
